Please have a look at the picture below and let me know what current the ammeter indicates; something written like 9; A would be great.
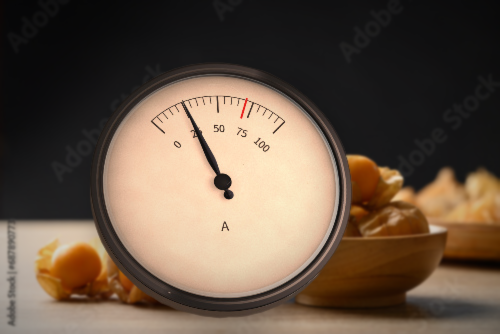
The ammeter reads 25; A
